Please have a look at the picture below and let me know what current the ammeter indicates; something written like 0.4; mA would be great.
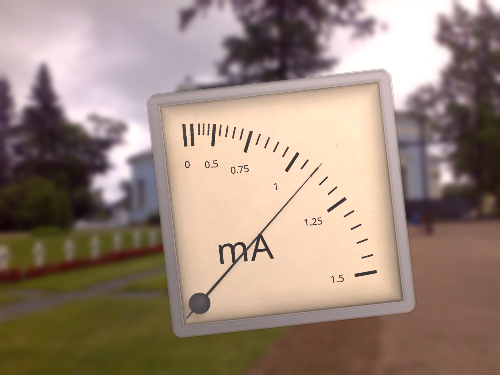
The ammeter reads 1.1; mA
